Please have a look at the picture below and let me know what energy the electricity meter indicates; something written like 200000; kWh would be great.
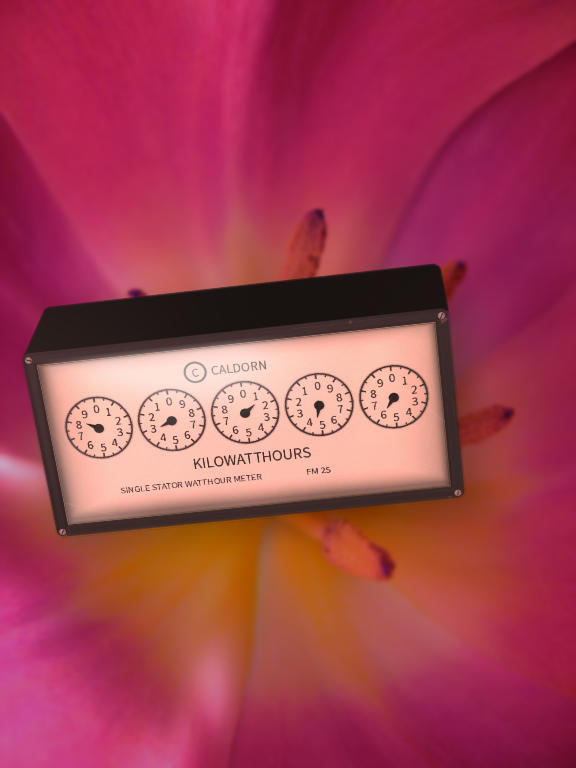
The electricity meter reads 83146; kWh
